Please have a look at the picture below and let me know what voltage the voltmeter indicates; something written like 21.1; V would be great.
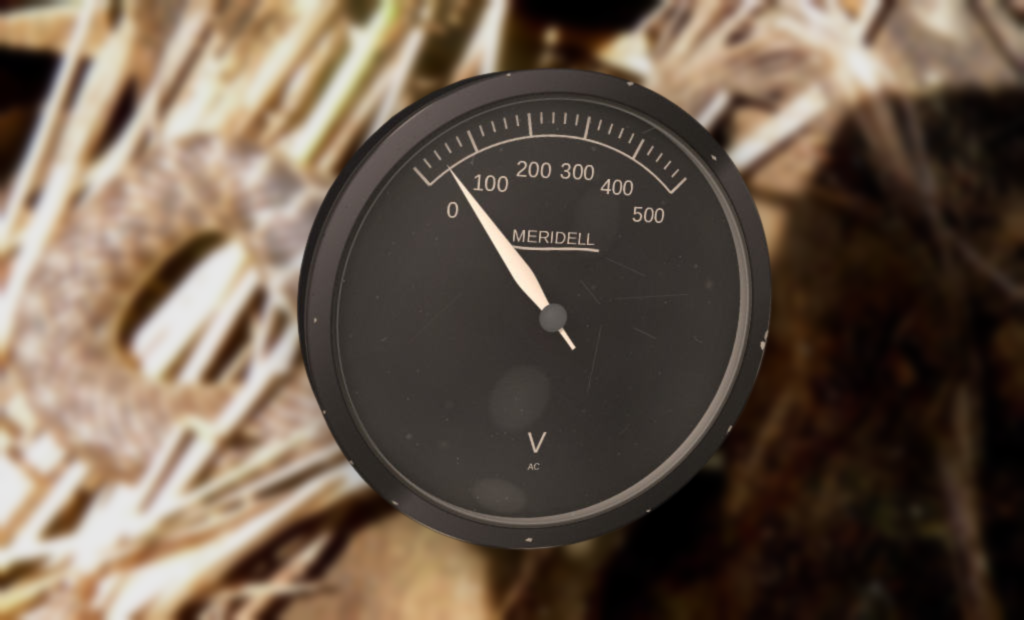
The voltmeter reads 40; V
